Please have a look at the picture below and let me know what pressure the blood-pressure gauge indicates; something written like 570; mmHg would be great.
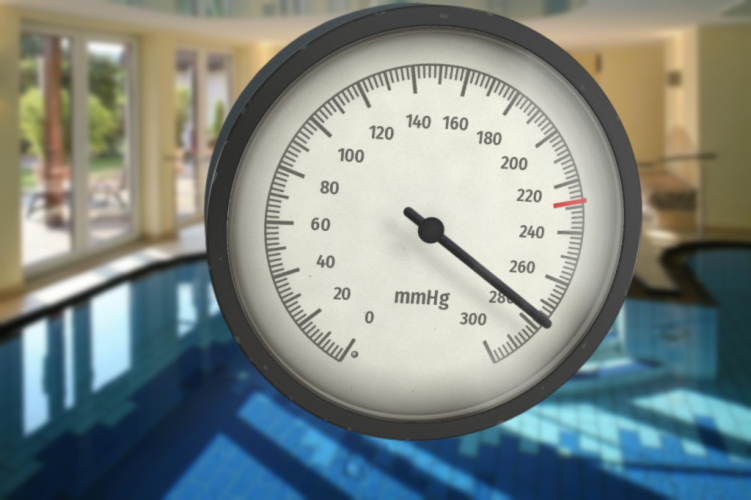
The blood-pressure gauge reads 276; mmHg
